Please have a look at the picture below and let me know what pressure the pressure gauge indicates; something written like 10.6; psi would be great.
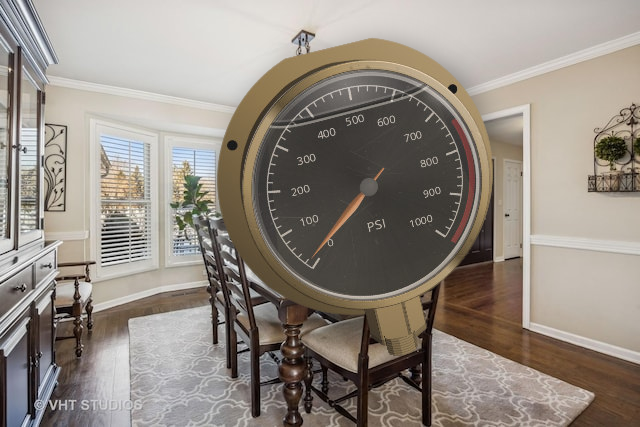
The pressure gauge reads 20; psi
